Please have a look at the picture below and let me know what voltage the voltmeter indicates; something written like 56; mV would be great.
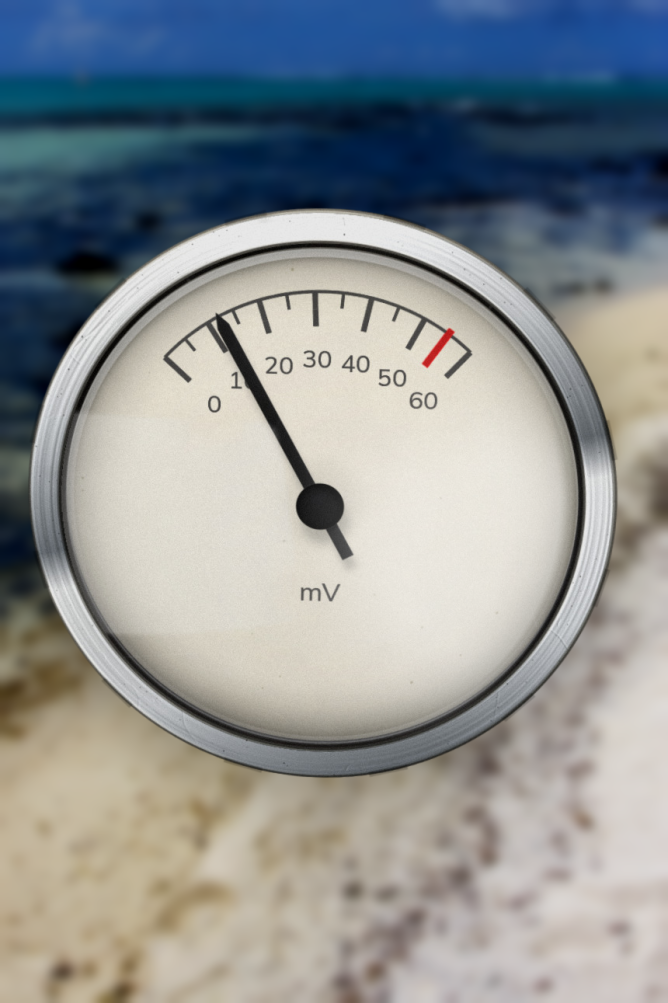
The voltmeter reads 12.5; mV
